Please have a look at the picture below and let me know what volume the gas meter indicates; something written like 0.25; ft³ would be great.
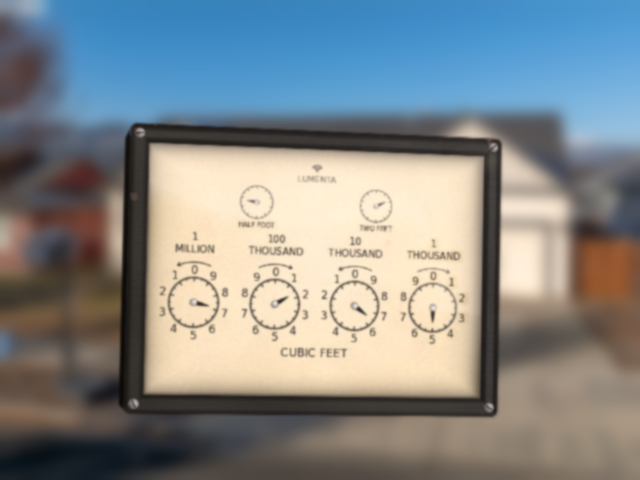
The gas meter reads 716500; ft³
